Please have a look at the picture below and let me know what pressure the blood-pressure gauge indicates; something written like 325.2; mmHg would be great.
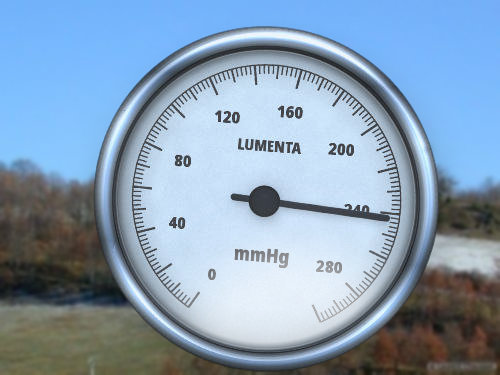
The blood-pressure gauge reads 242; mmHg
